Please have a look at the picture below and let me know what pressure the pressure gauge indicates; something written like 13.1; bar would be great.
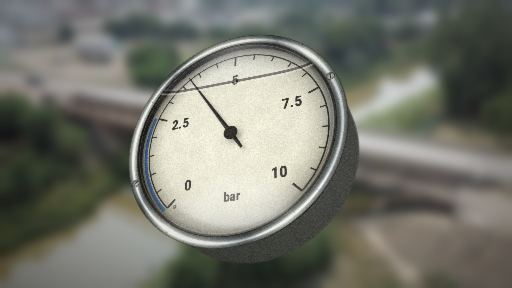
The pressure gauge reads 3.75; bar
